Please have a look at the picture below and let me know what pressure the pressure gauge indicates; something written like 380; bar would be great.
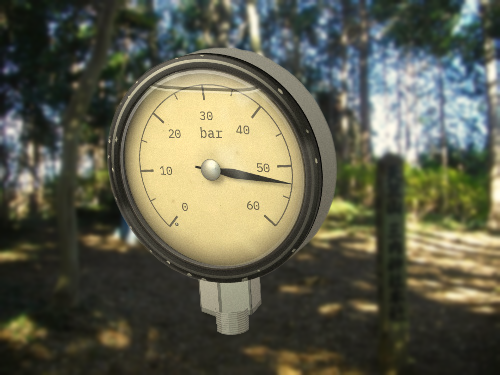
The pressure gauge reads 52.5; bar
